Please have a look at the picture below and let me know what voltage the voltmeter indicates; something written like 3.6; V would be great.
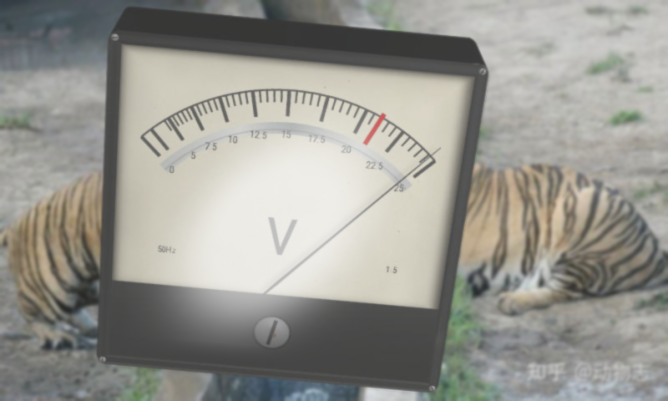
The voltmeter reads 24.5; V
